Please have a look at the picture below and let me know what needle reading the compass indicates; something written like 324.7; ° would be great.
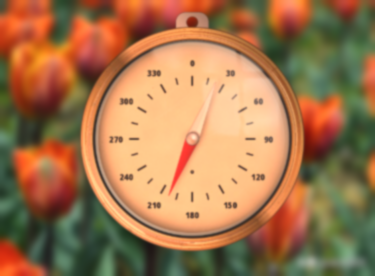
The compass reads 202.5; °
